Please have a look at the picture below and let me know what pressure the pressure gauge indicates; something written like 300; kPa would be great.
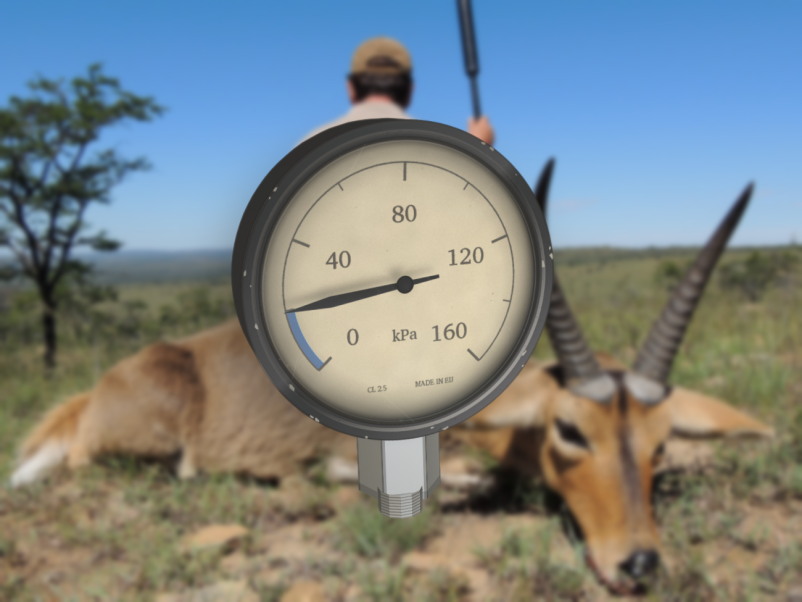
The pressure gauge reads 20; kPa
